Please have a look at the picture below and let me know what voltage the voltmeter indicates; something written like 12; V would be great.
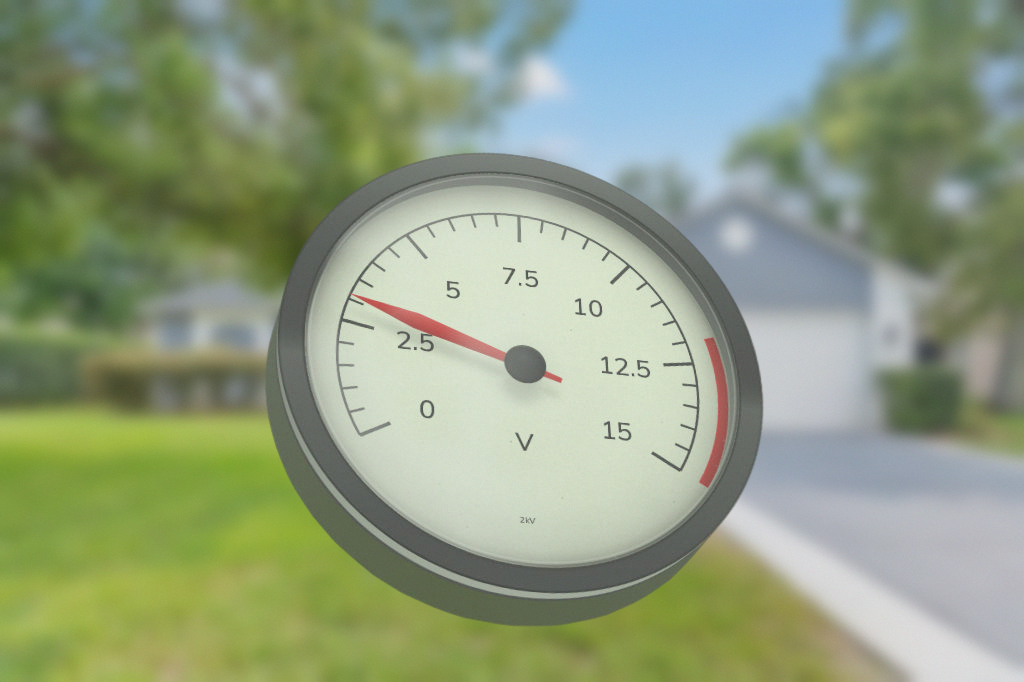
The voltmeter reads 3; V
